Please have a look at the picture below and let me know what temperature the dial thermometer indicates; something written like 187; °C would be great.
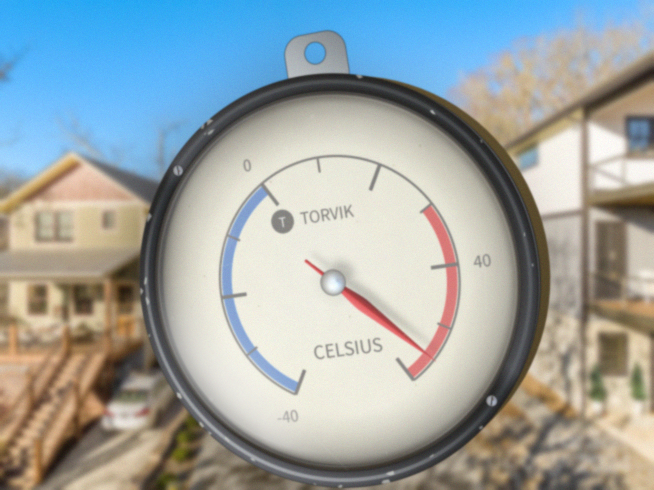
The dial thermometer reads 55; °C
